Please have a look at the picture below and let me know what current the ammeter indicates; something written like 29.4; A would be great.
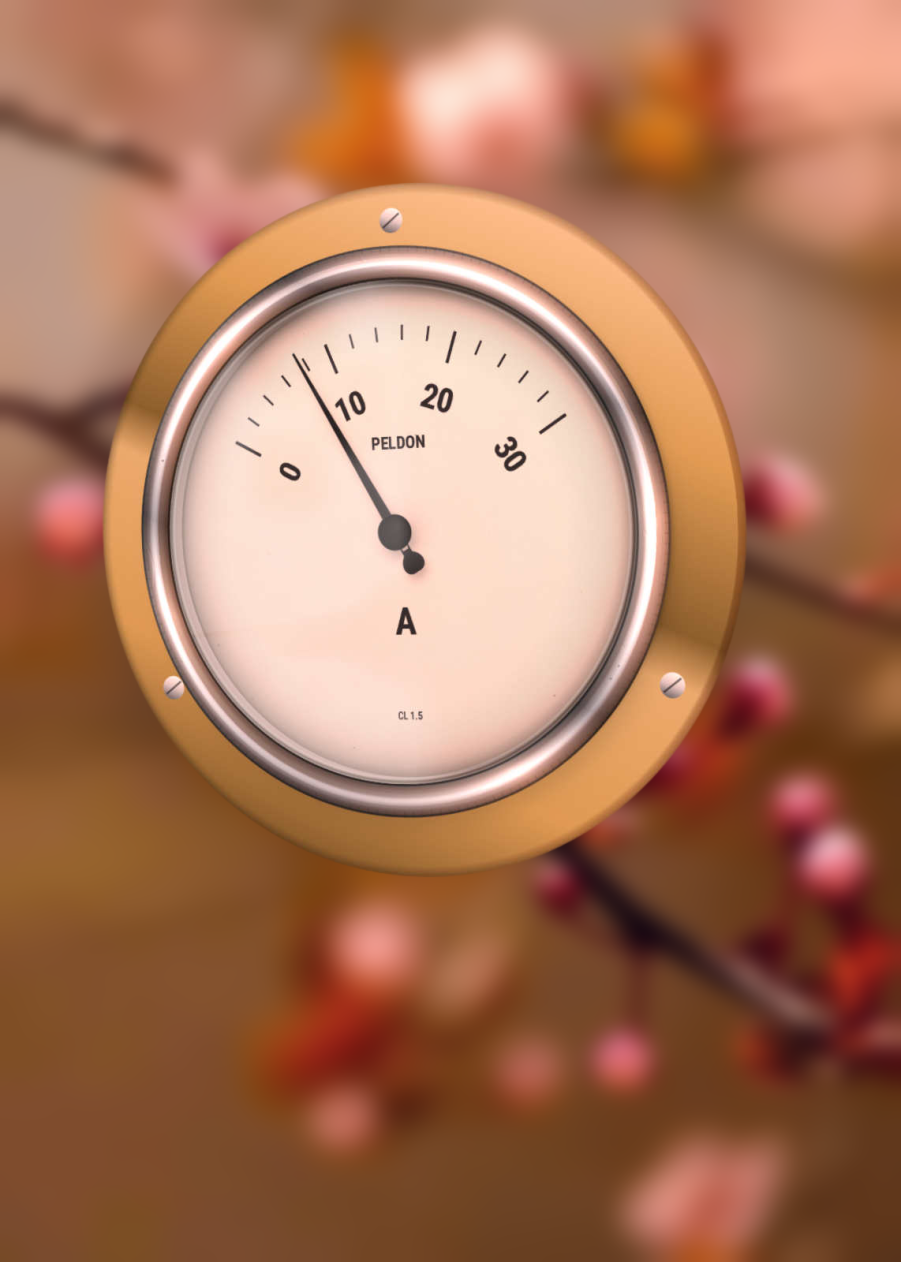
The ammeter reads 8; A
